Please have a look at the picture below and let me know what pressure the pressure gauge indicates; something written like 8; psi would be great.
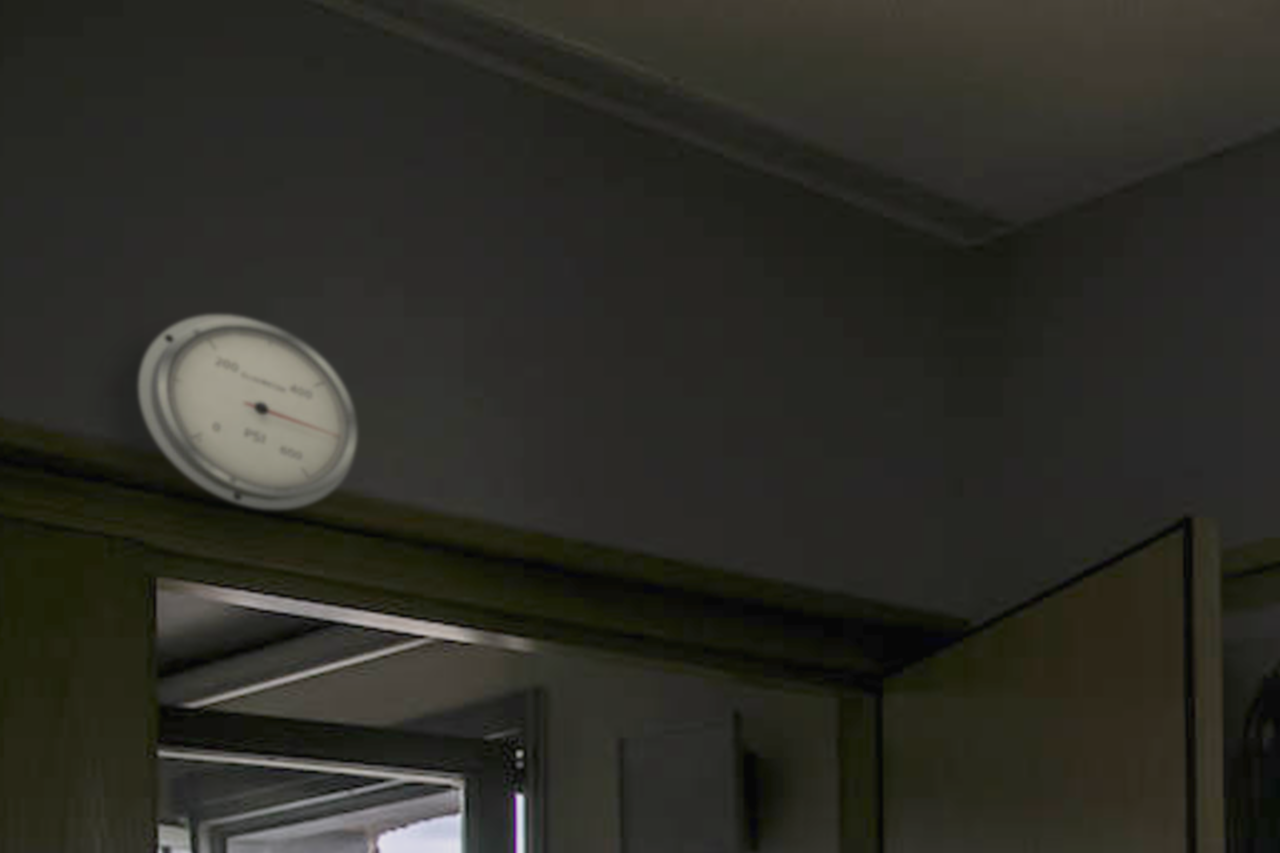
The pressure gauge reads 500; psi
